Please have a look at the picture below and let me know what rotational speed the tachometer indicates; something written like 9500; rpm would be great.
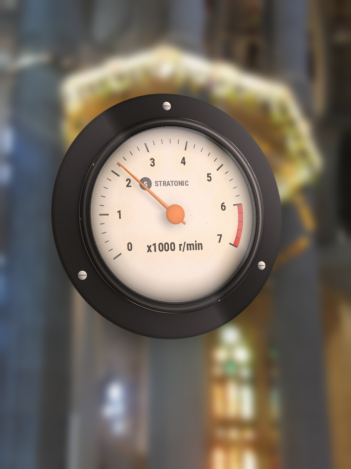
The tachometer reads 2200; rpm
